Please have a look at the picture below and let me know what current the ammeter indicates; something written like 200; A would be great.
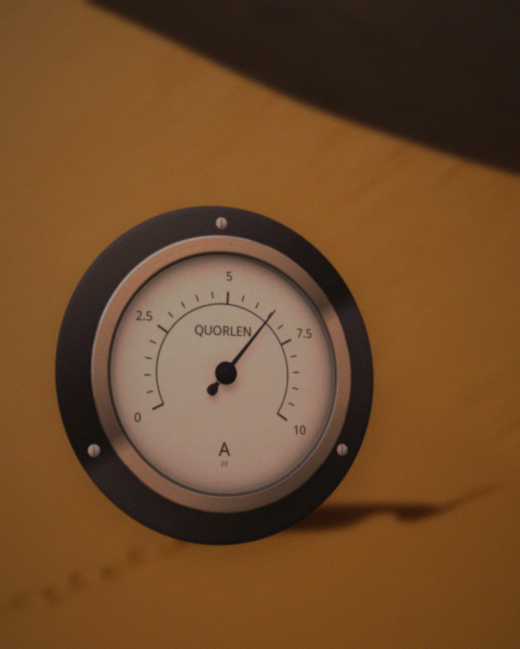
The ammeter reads 6.5; A
